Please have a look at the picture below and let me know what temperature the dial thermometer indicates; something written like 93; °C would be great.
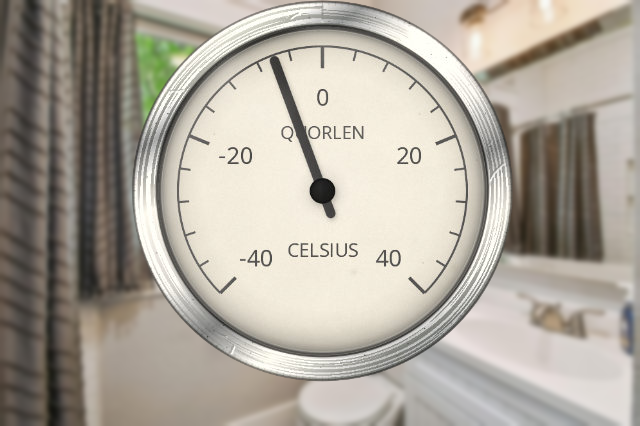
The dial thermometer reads -6; °C
